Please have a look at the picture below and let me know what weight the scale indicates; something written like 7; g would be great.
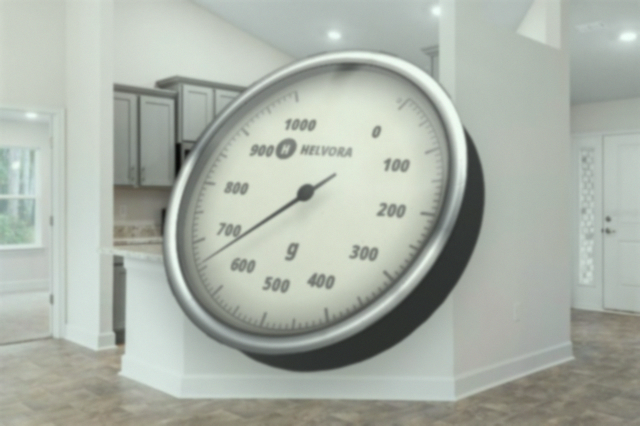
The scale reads 650; g
